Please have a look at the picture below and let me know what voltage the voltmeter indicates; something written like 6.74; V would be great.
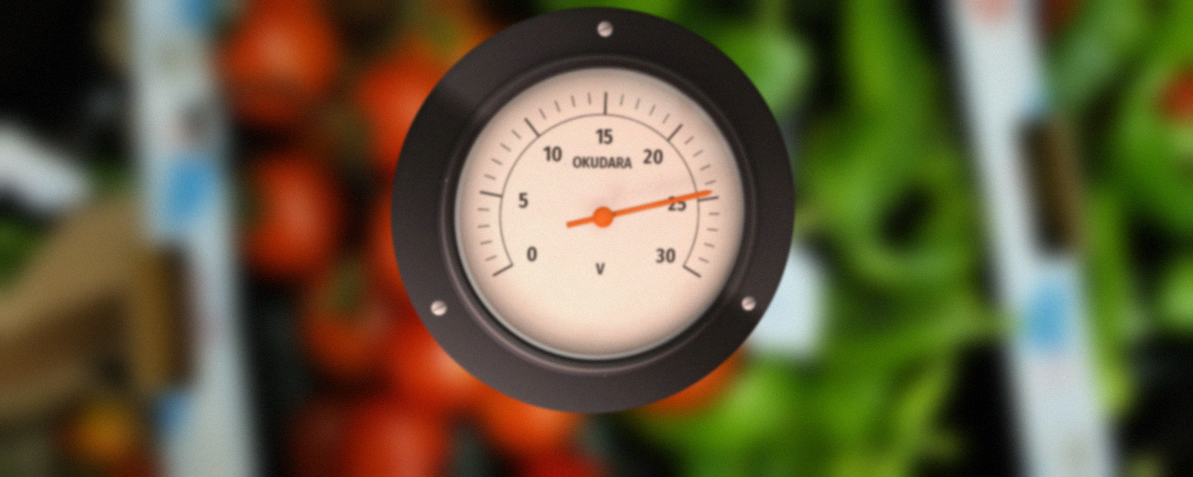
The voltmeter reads 24.5; V
